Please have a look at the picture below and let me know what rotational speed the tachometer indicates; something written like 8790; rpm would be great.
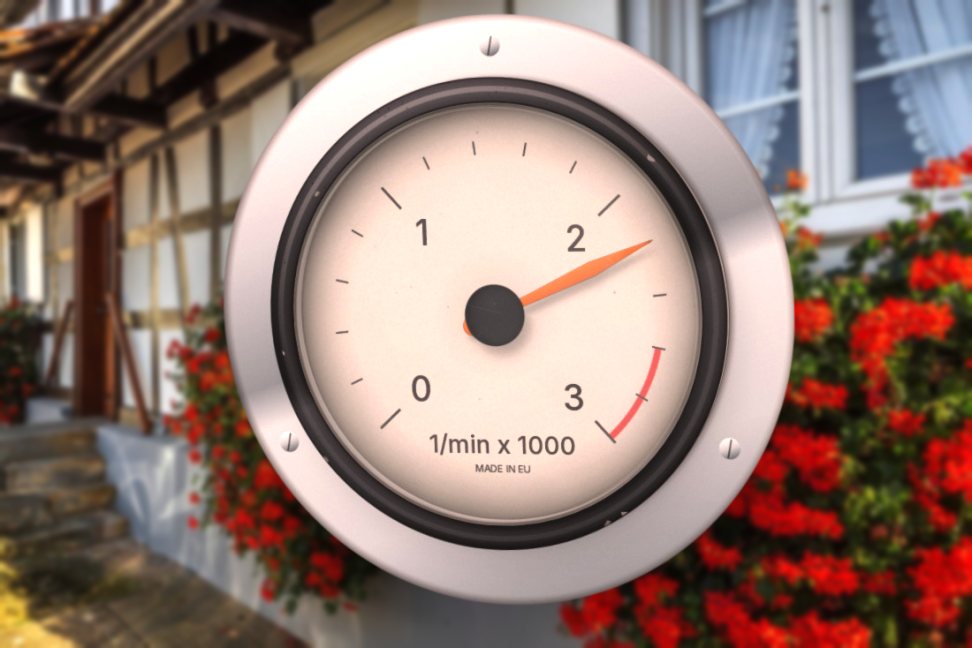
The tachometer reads 2200; rpm
